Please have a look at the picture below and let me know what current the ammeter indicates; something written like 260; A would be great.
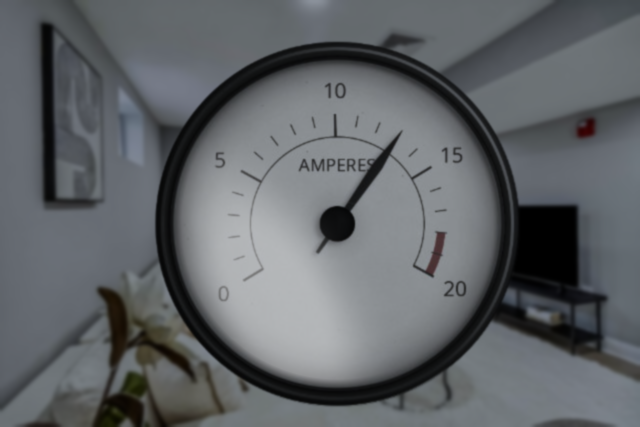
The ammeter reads 13; A
